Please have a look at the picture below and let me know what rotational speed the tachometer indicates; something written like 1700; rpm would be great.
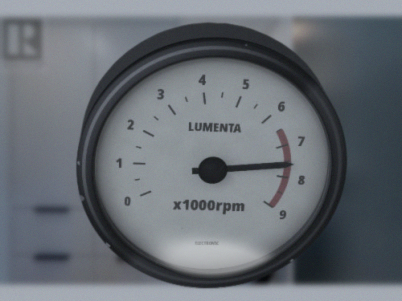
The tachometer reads 7500; rpm
